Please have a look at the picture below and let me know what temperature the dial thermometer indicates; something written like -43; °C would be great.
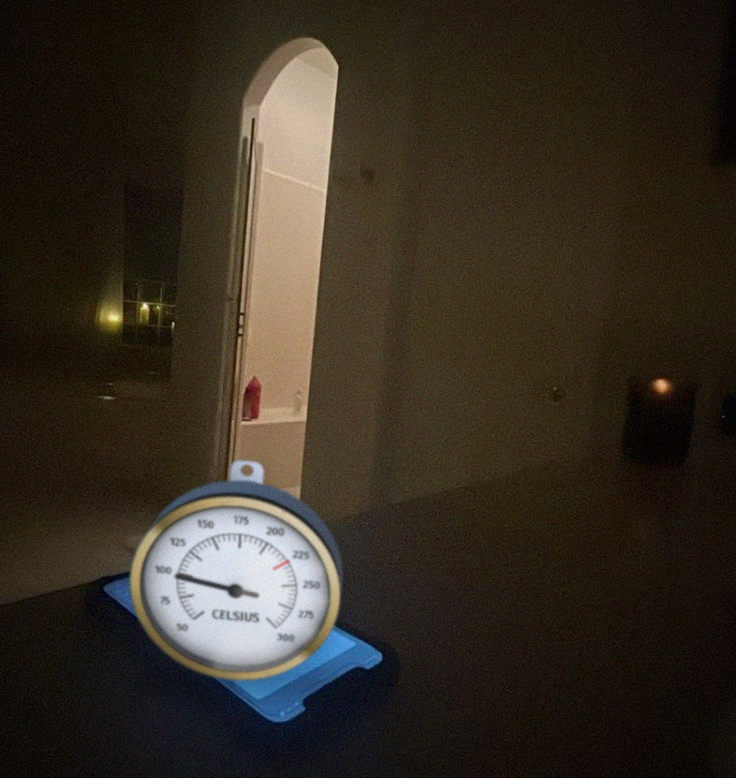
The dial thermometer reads 100; °C
